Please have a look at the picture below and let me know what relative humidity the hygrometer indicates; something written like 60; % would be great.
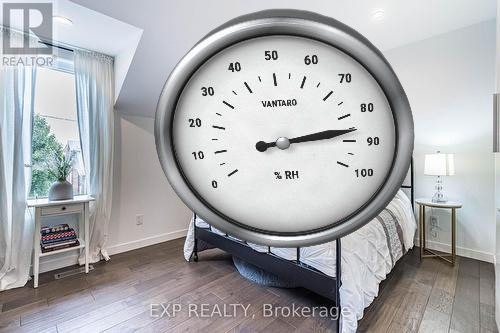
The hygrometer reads 85; %
